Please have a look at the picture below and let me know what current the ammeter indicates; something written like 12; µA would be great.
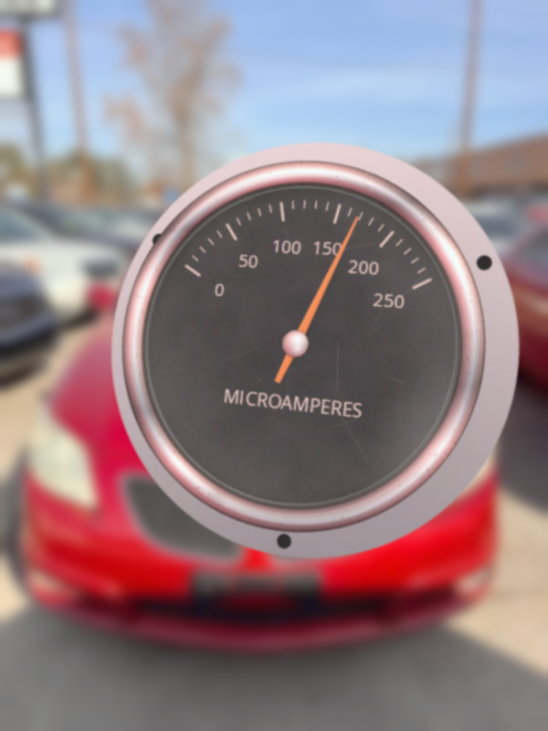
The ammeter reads 170; µA
